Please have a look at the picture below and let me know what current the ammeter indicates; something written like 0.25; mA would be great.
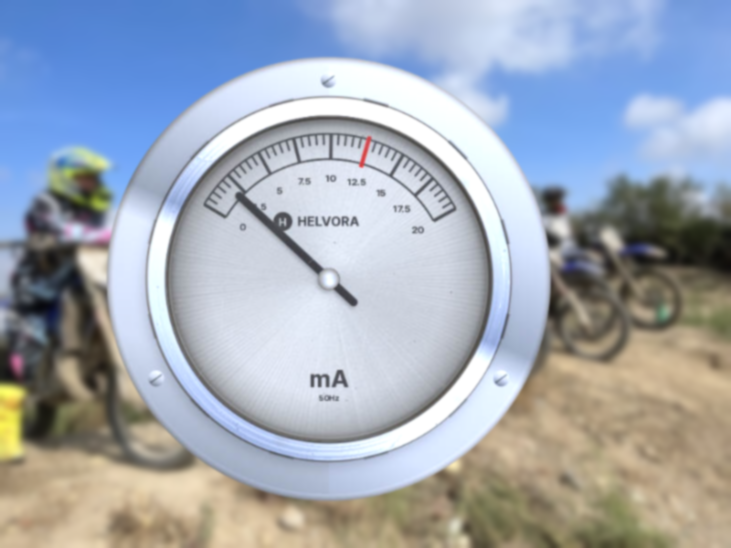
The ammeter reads 2; mA
